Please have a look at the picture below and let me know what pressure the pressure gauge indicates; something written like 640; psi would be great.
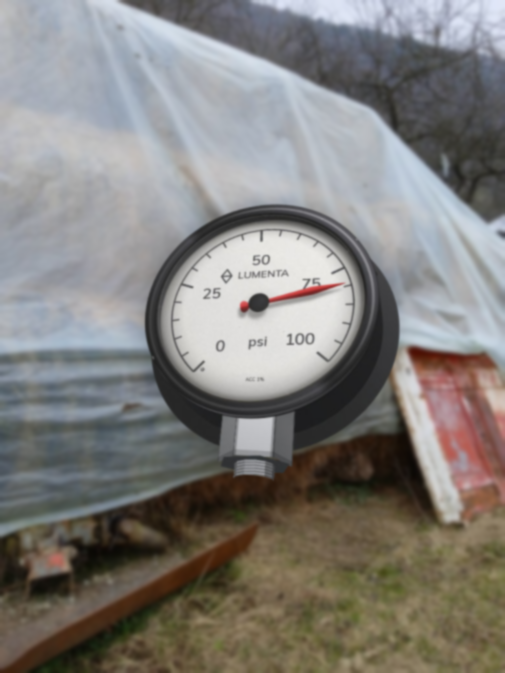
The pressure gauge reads 80; psi
